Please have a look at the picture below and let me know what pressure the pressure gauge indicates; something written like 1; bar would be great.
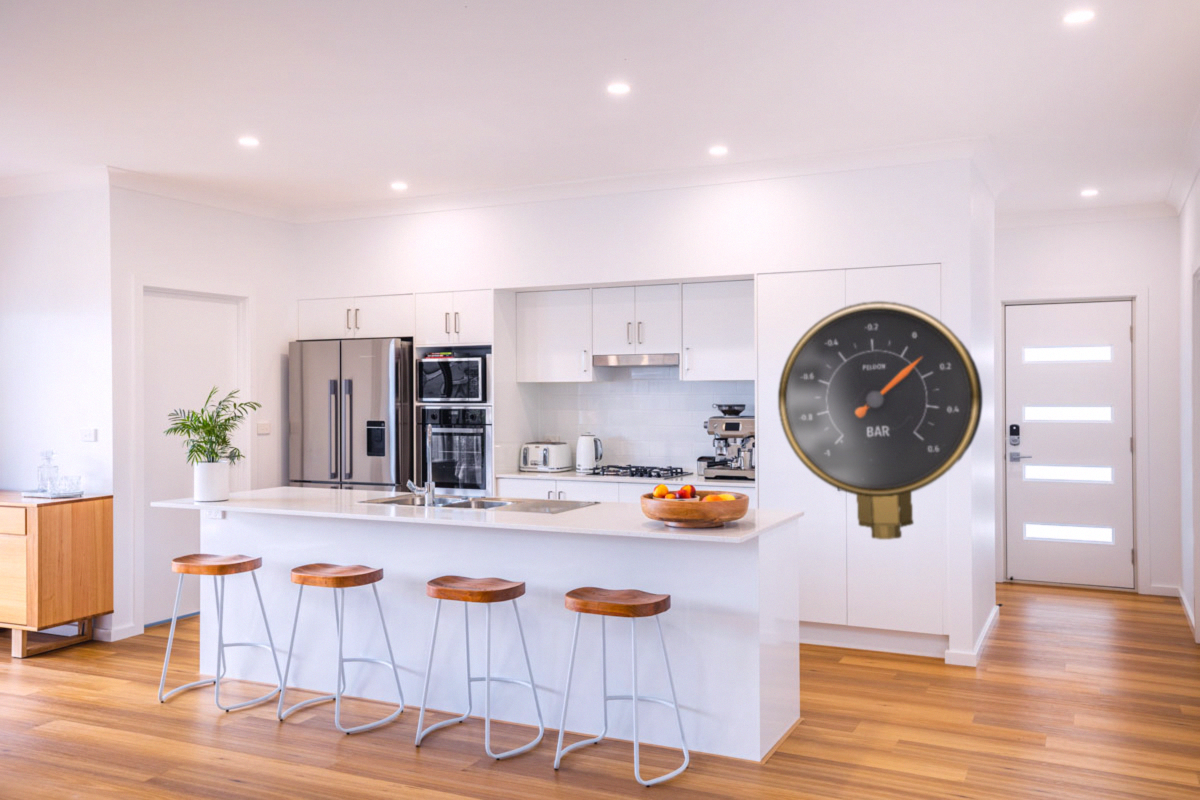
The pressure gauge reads 0.1; bar
